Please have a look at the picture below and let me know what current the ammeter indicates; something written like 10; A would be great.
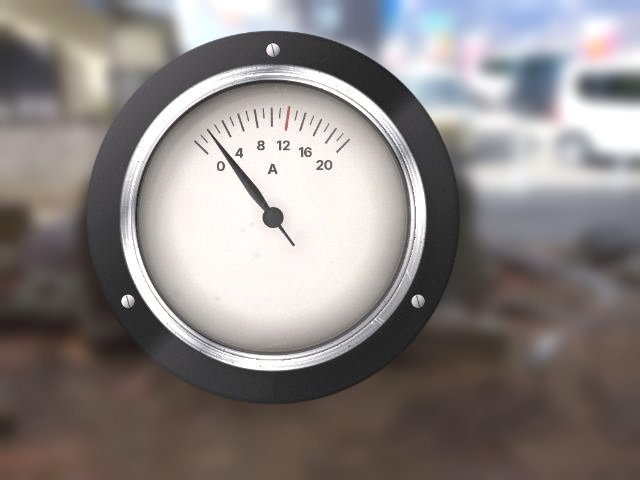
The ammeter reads 2; A
